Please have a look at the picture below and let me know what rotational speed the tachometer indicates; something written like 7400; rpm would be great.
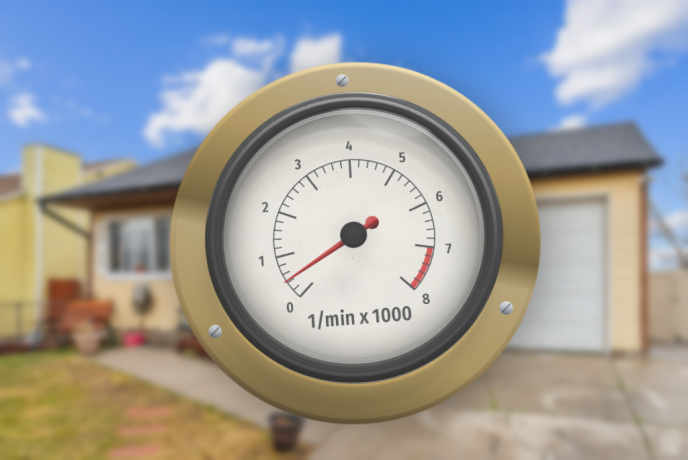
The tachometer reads 400; rpm
